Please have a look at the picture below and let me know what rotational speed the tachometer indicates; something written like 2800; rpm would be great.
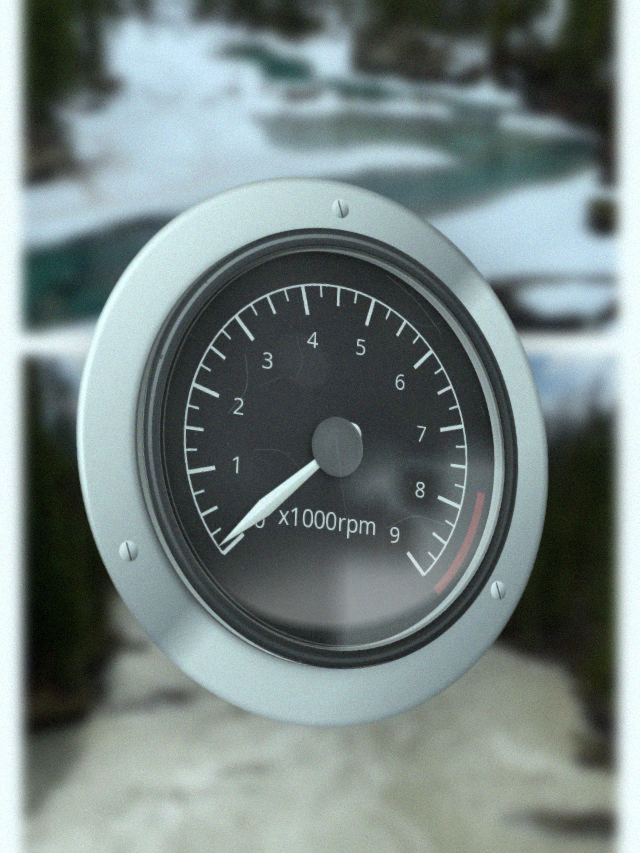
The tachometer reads 125; rpm
